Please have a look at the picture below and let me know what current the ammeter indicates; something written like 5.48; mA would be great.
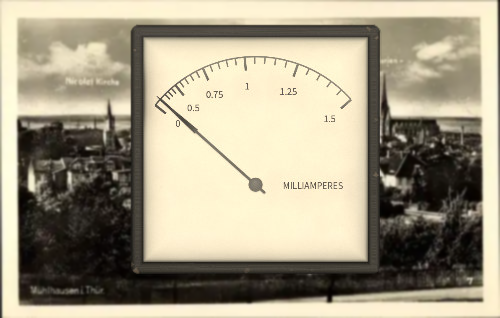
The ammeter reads 0.25; mA
